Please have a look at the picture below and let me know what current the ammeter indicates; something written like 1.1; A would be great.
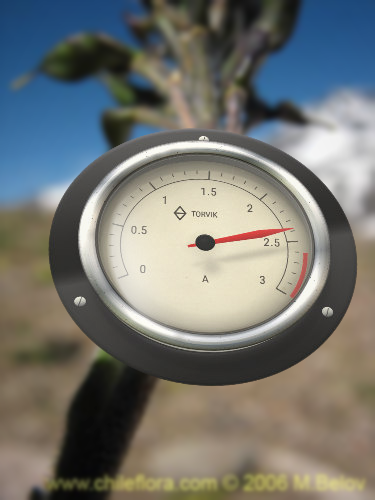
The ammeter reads 2.4; A
